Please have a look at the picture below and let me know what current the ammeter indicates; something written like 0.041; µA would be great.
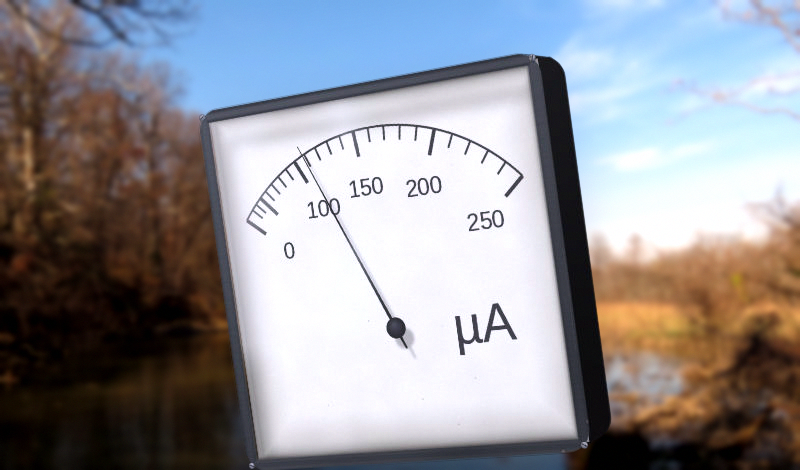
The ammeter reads 110; µA
